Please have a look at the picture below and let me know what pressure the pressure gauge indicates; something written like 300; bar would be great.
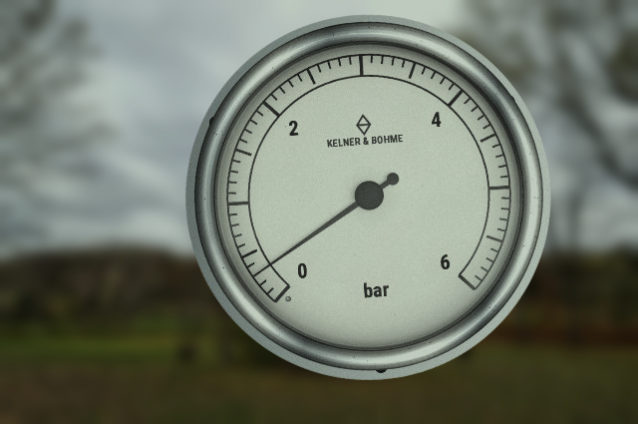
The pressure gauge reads 0.3; bar
